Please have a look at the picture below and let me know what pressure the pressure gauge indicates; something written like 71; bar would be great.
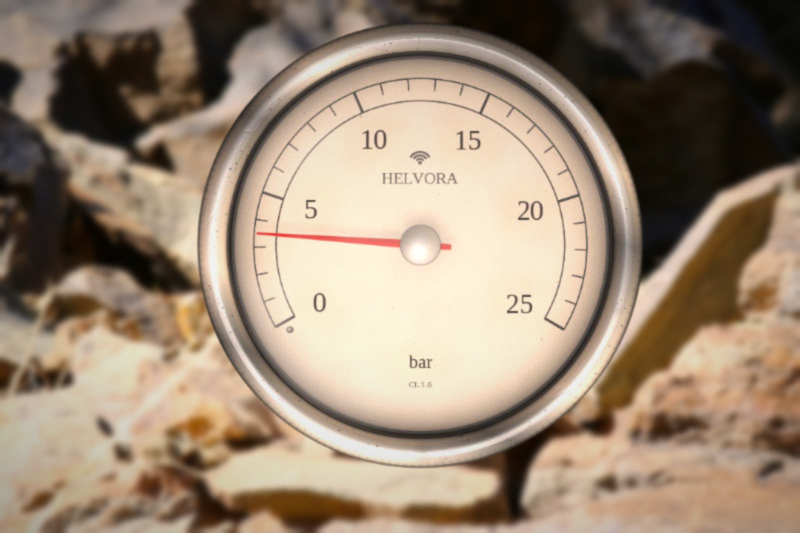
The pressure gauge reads 3.5; bar
